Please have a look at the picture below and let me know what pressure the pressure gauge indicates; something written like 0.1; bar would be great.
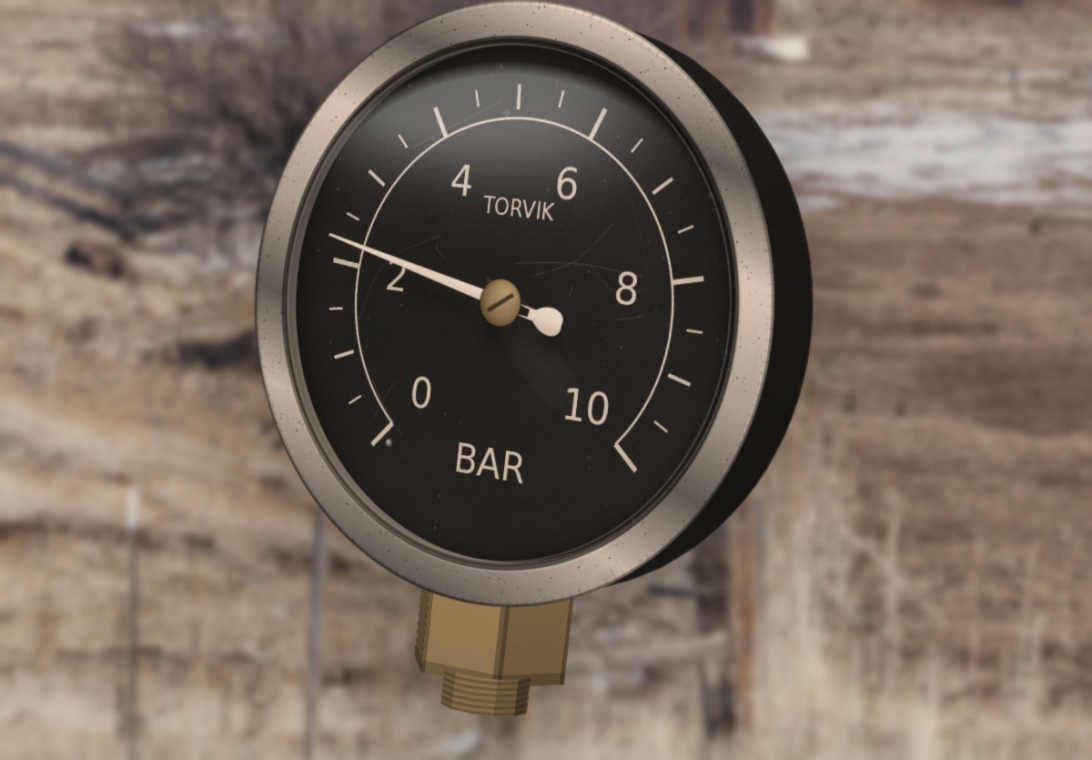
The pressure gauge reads 2.25; bar
